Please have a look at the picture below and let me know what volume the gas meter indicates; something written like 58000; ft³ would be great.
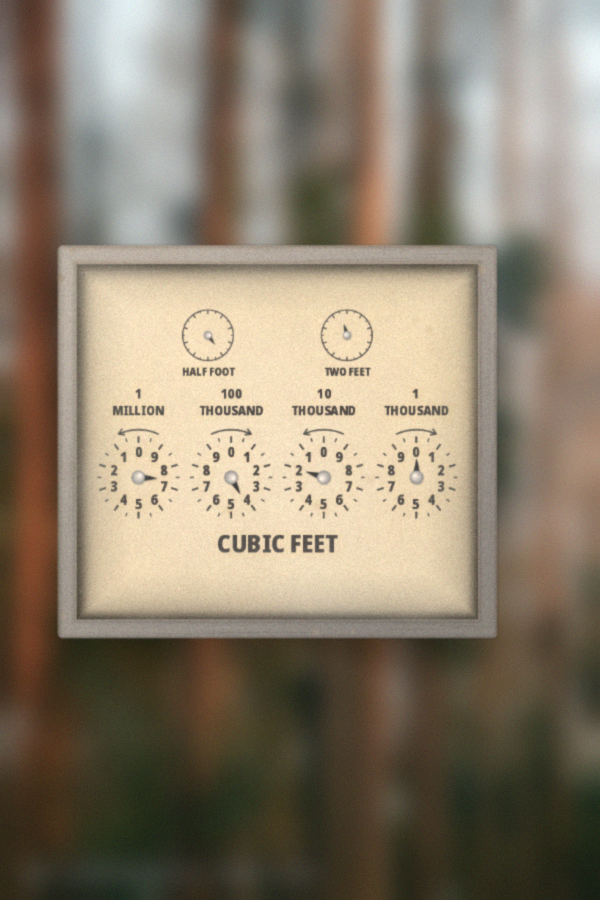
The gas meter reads 742000; ft³
